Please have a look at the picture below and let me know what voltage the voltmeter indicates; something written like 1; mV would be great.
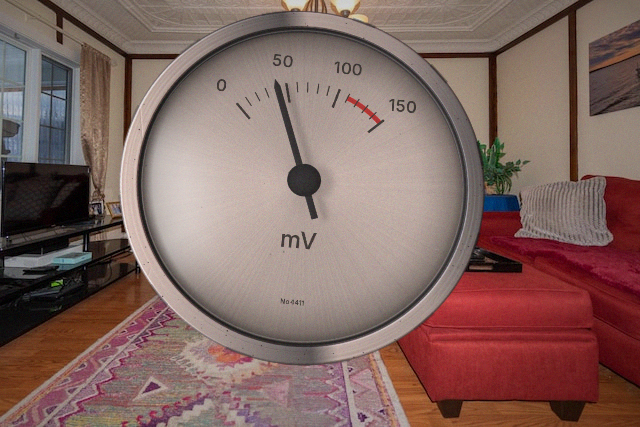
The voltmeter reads 40; mV
